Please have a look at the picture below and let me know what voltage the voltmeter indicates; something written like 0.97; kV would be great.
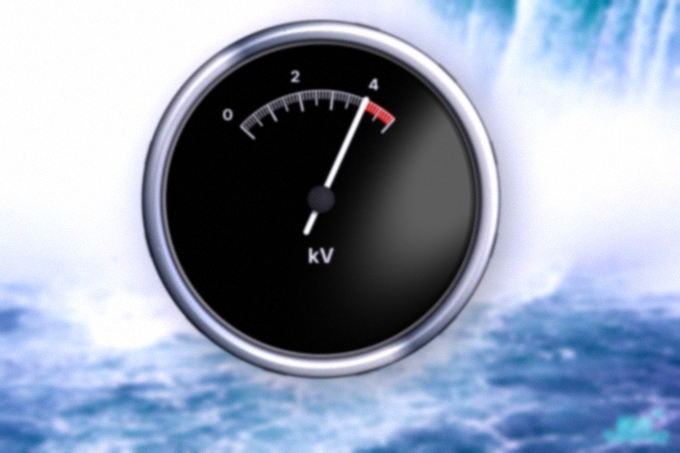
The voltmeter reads 4; kV
